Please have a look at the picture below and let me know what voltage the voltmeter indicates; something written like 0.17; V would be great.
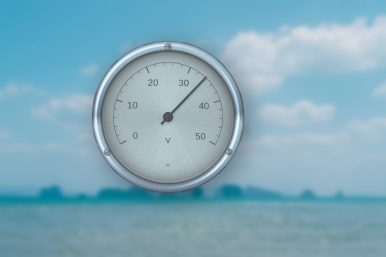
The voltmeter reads 34; V
